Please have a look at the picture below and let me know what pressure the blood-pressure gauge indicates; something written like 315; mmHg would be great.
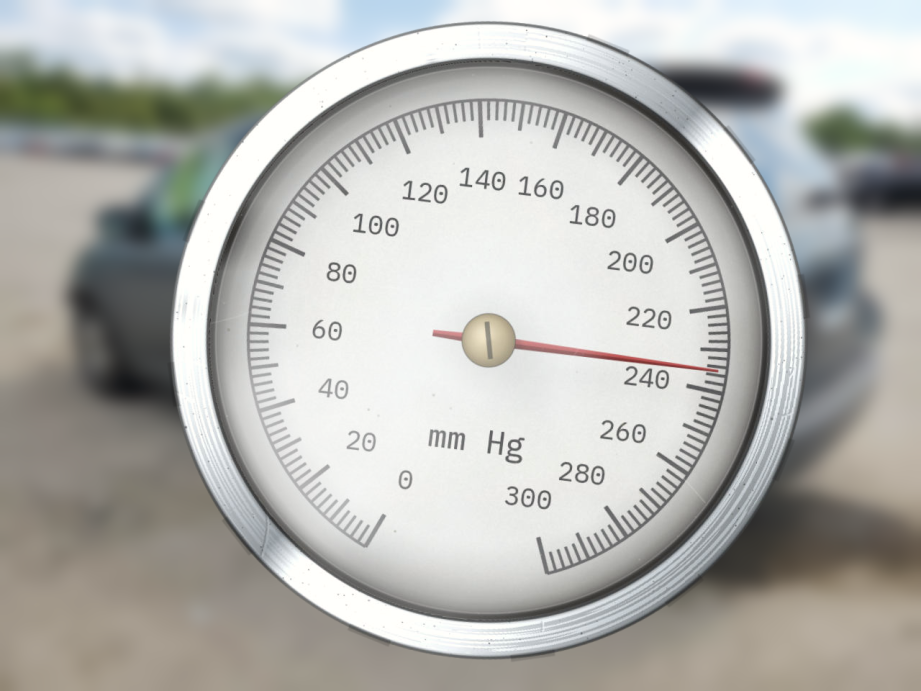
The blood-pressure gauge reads 235; mmHg
